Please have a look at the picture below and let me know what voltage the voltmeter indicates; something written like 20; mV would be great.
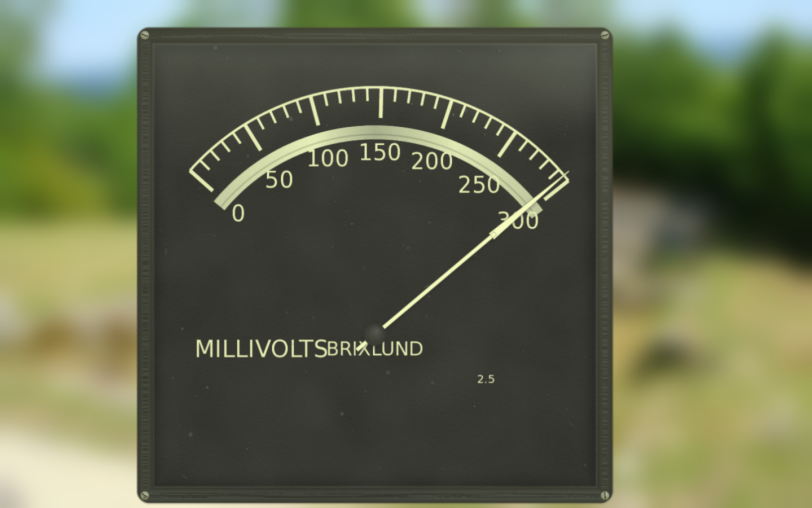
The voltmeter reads 295; mV
